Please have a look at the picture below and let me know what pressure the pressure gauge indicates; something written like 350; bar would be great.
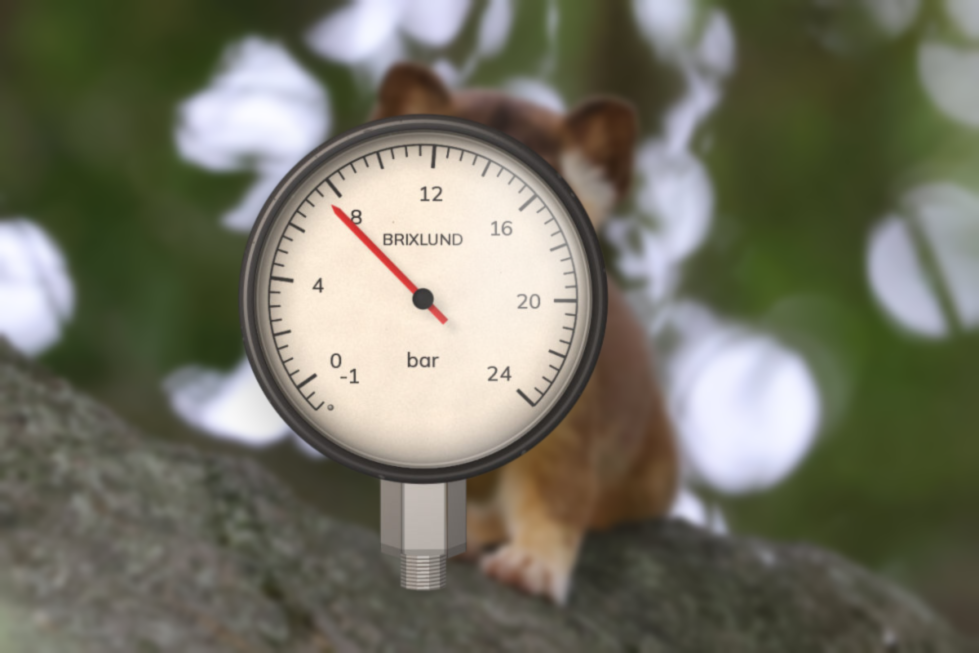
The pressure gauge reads 7.5; bar
